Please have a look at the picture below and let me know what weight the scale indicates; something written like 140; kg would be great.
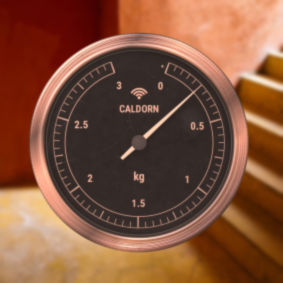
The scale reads 0.25; kg
